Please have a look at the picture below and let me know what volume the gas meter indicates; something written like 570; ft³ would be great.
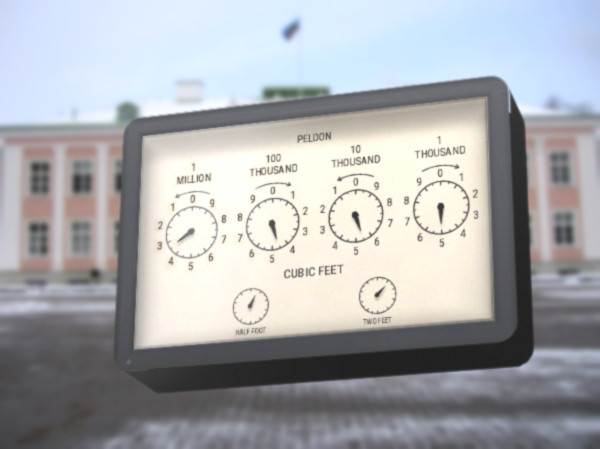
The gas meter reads 345500; ft³
